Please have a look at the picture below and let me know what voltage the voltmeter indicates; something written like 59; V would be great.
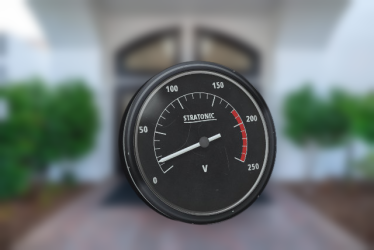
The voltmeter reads 15; V
